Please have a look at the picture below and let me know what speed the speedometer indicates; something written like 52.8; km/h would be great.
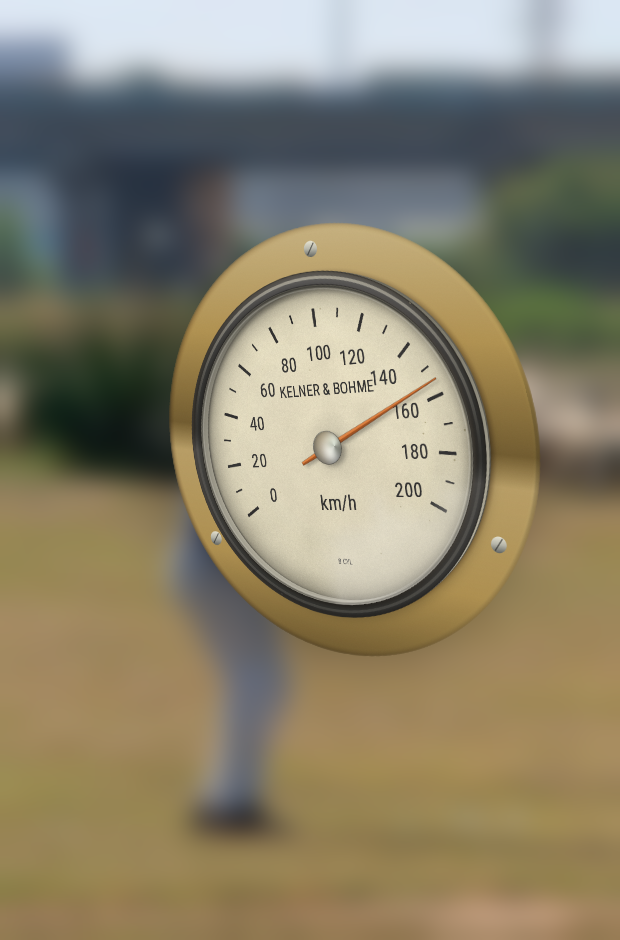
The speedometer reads 155; km/h
